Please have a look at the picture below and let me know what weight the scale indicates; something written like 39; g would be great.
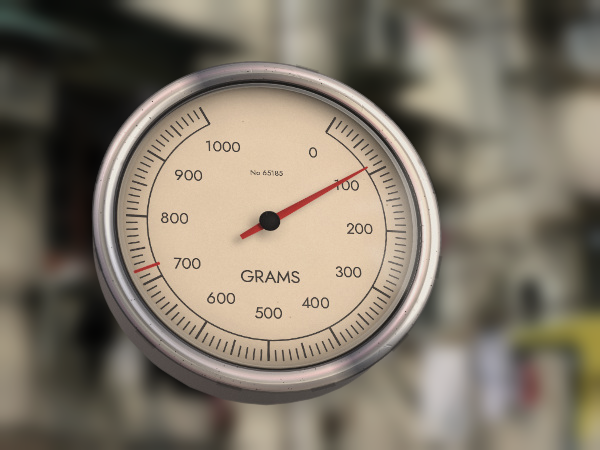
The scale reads 90; g
